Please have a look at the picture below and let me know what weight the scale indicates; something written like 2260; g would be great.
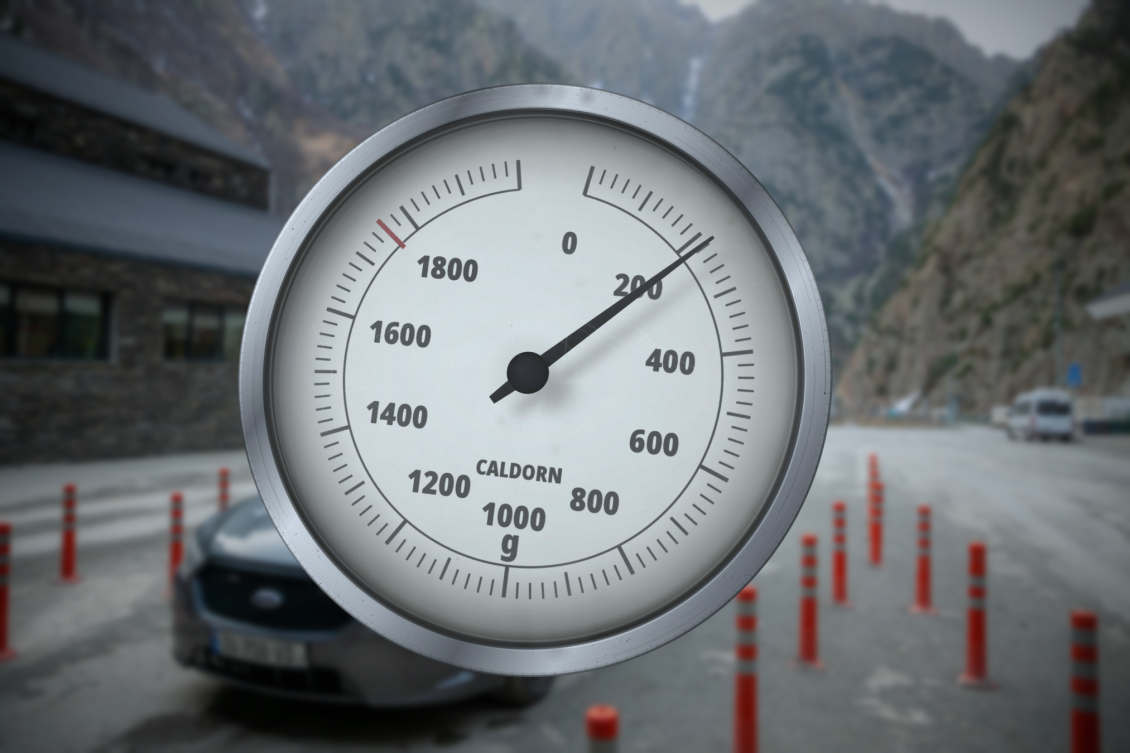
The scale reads 220; g
